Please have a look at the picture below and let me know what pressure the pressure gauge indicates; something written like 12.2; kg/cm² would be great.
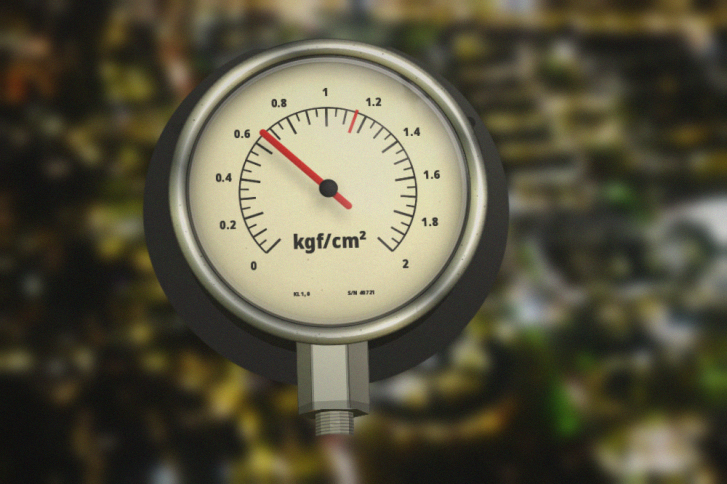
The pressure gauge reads 0.65; kg/cm²
